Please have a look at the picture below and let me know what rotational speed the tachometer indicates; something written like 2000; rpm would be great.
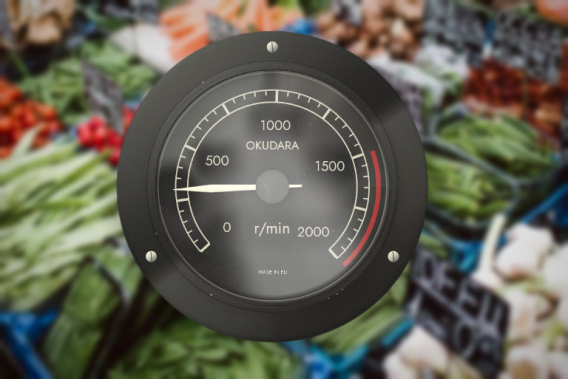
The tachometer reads 300; rpm
